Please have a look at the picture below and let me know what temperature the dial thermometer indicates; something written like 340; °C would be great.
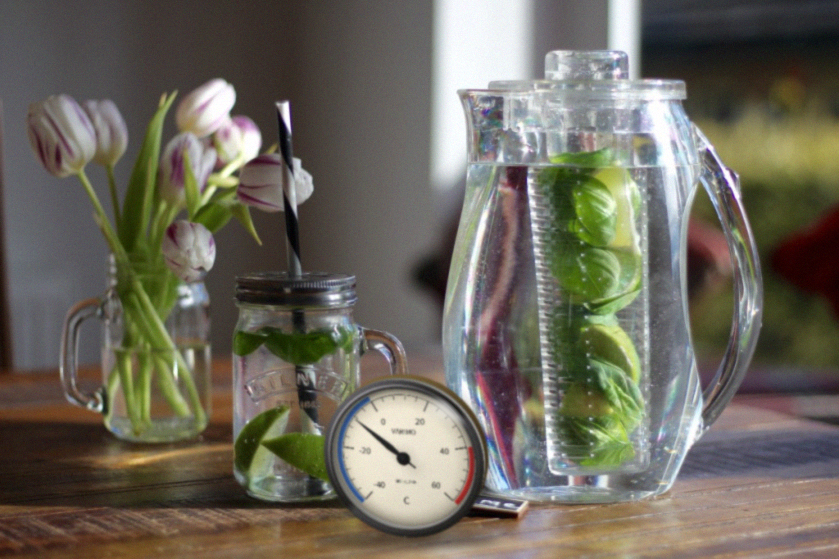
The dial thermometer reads -8; °C
